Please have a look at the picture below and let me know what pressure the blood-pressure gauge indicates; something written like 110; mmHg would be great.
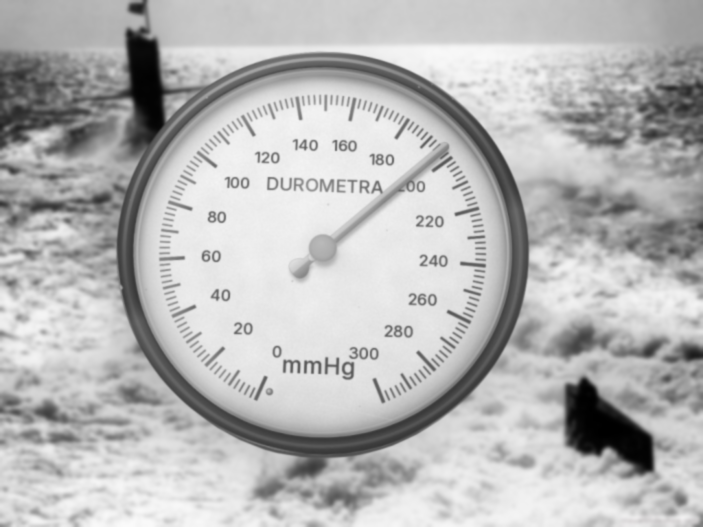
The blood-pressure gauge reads 196; mmHg
